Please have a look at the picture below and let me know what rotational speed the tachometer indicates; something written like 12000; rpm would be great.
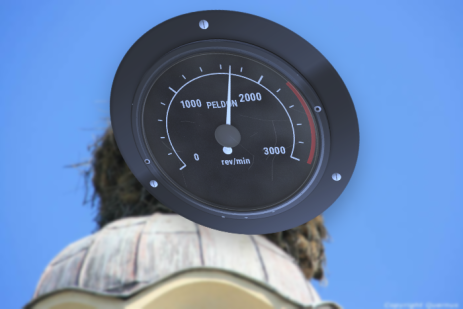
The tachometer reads 1700; rpm
